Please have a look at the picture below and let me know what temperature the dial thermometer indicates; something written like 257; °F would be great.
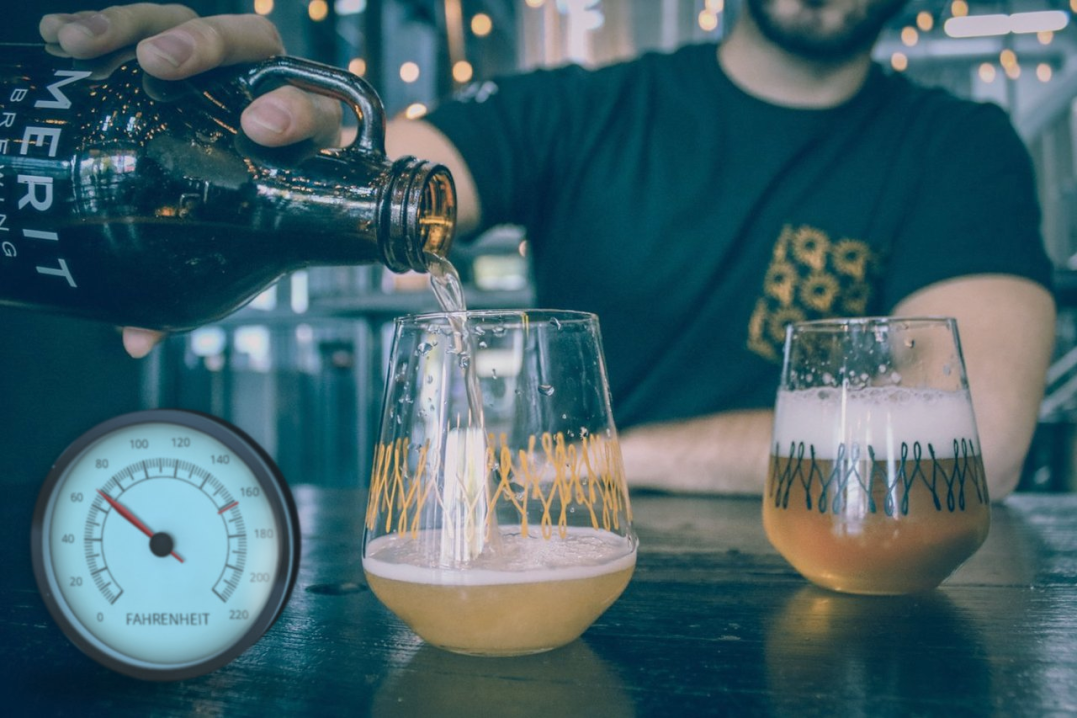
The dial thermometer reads 70; °F
